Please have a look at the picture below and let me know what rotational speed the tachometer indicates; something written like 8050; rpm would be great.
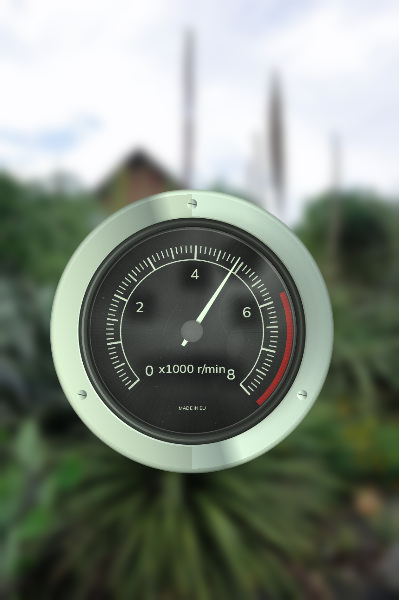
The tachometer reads 4900; rpm
